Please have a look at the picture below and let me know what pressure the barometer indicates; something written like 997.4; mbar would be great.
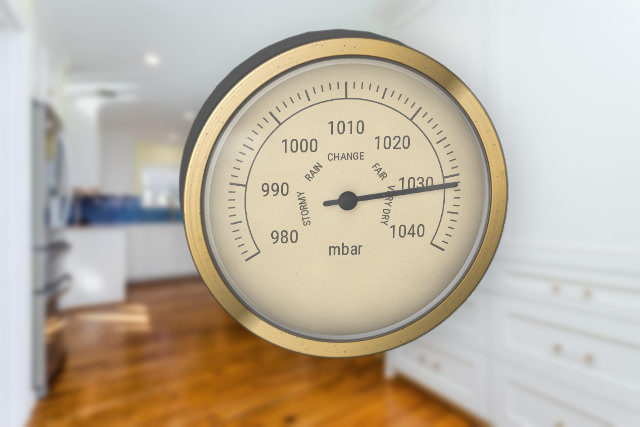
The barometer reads 1031; mbar
